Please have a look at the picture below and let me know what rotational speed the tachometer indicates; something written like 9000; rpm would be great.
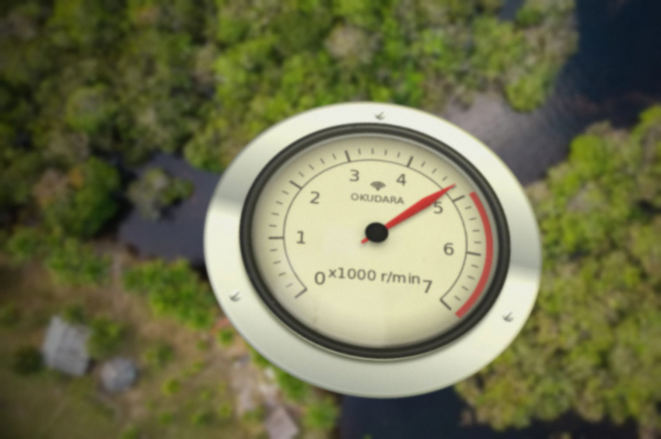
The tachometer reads 4800; rpm
